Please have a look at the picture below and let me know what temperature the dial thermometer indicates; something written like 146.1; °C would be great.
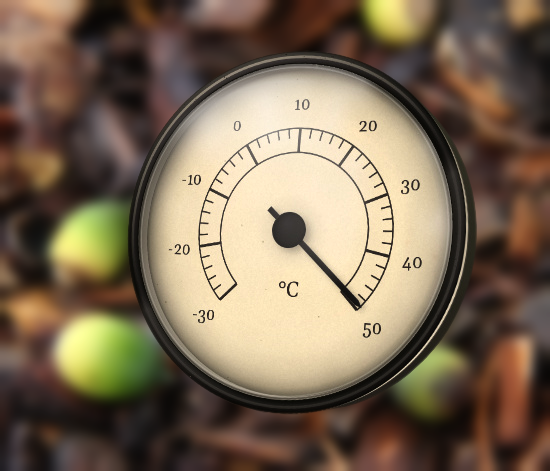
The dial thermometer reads 49; °C
